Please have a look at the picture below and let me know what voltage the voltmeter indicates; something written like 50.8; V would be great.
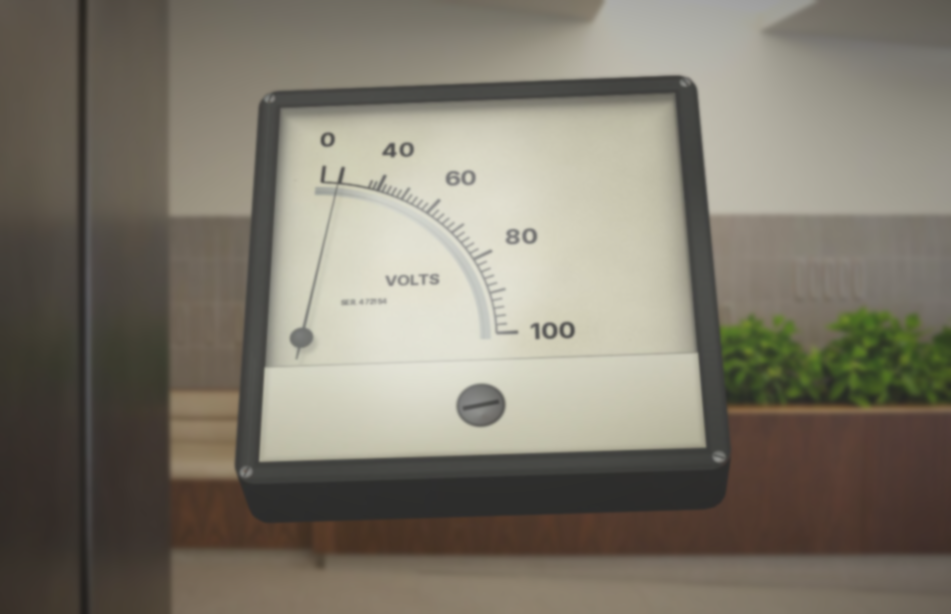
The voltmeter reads 20; V
